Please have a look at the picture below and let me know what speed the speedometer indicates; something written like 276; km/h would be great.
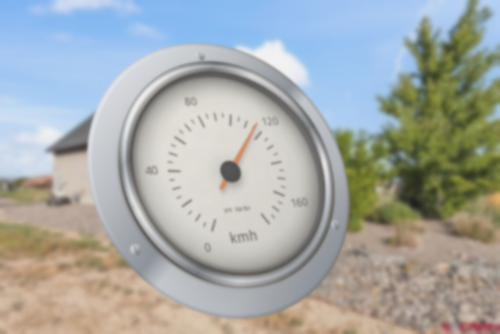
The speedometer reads 115; km/h
